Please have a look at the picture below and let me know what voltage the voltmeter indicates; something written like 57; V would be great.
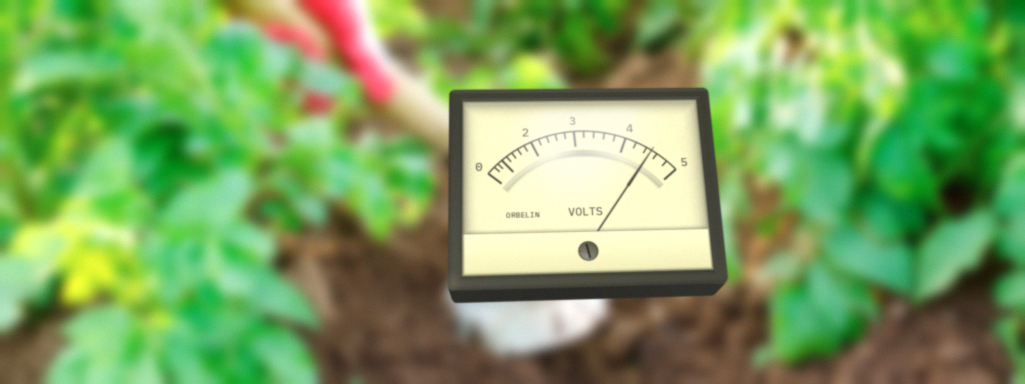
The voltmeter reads 4.5; V
